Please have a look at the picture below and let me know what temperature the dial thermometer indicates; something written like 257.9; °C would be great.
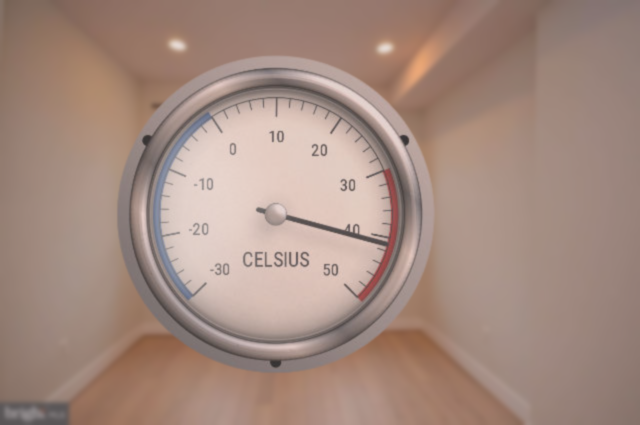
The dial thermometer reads 41; °C
